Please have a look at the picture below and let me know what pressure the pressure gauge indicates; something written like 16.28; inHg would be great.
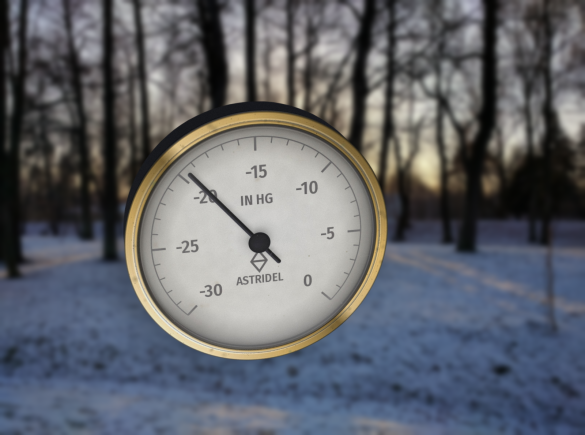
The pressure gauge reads -19.5; inHg
